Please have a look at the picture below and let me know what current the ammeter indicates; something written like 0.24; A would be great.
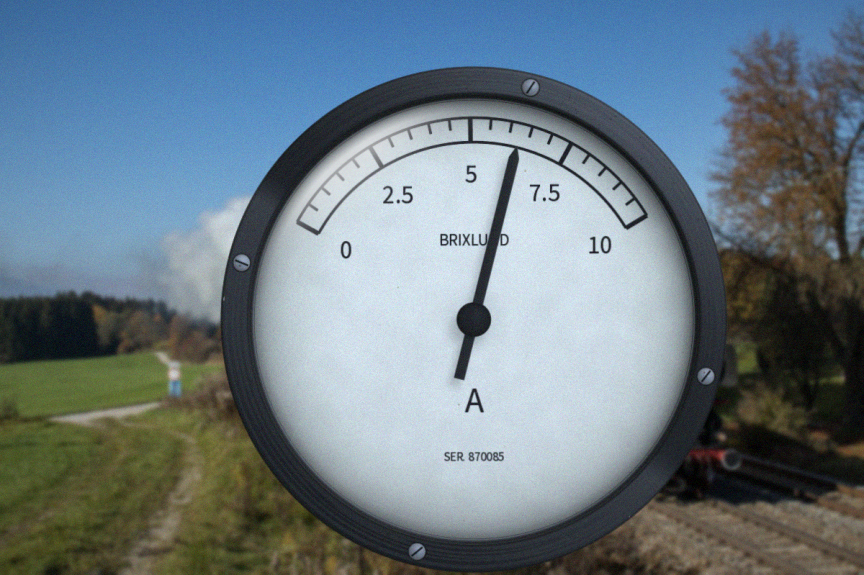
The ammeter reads 6.25; A
